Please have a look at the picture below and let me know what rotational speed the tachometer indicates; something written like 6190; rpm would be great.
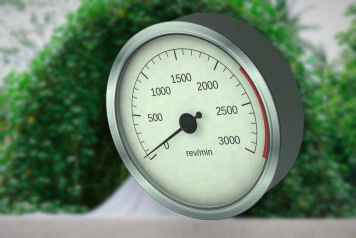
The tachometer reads 50; rpm
